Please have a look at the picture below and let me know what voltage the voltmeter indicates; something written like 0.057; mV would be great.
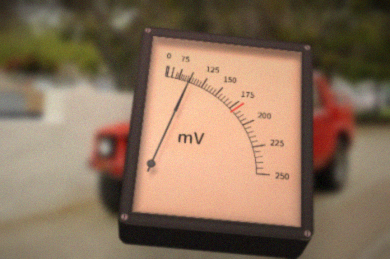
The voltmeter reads 100; mV
